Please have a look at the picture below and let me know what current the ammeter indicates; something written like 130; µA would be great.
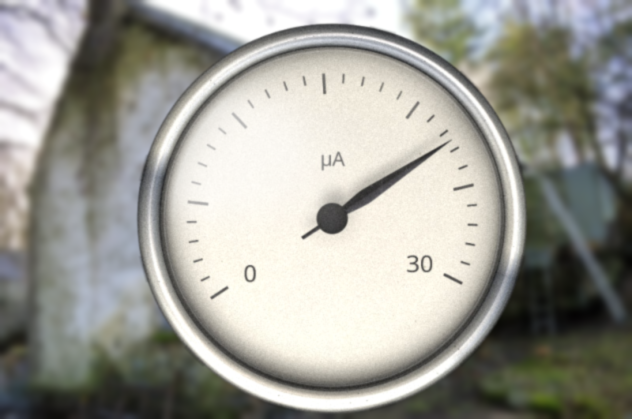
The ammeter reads 22.5; µA
